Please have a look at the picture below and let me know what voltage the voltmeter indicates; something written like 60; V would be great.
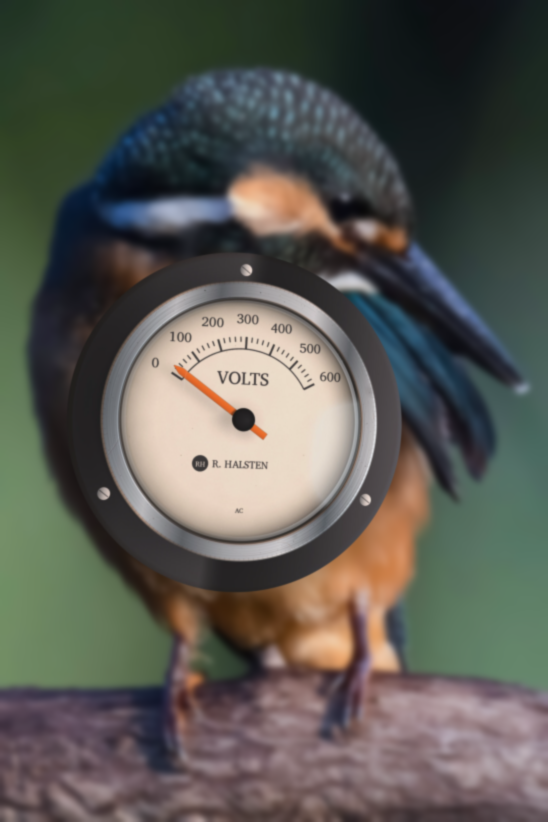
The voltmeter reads 20; V
